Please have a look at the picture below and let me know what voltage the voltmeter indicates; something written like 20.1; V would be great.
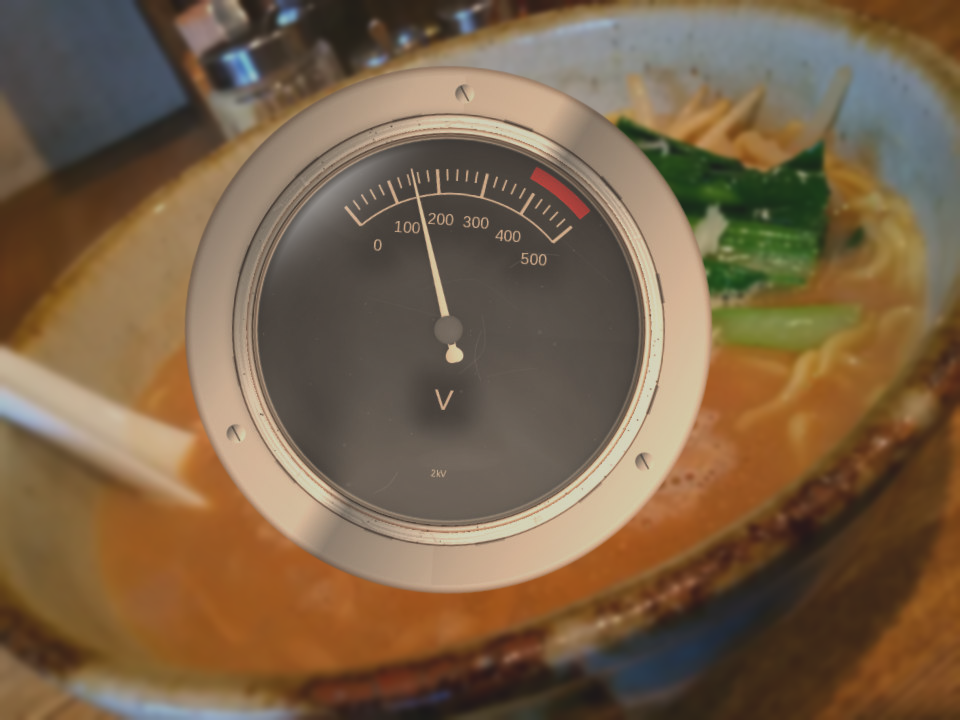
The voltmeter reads 150; V
